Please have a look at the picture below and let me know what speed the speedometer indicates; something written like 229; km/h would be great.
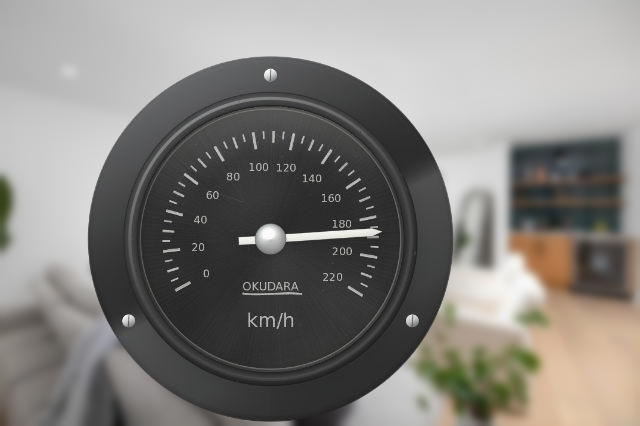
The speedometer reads 187.5; km/h
